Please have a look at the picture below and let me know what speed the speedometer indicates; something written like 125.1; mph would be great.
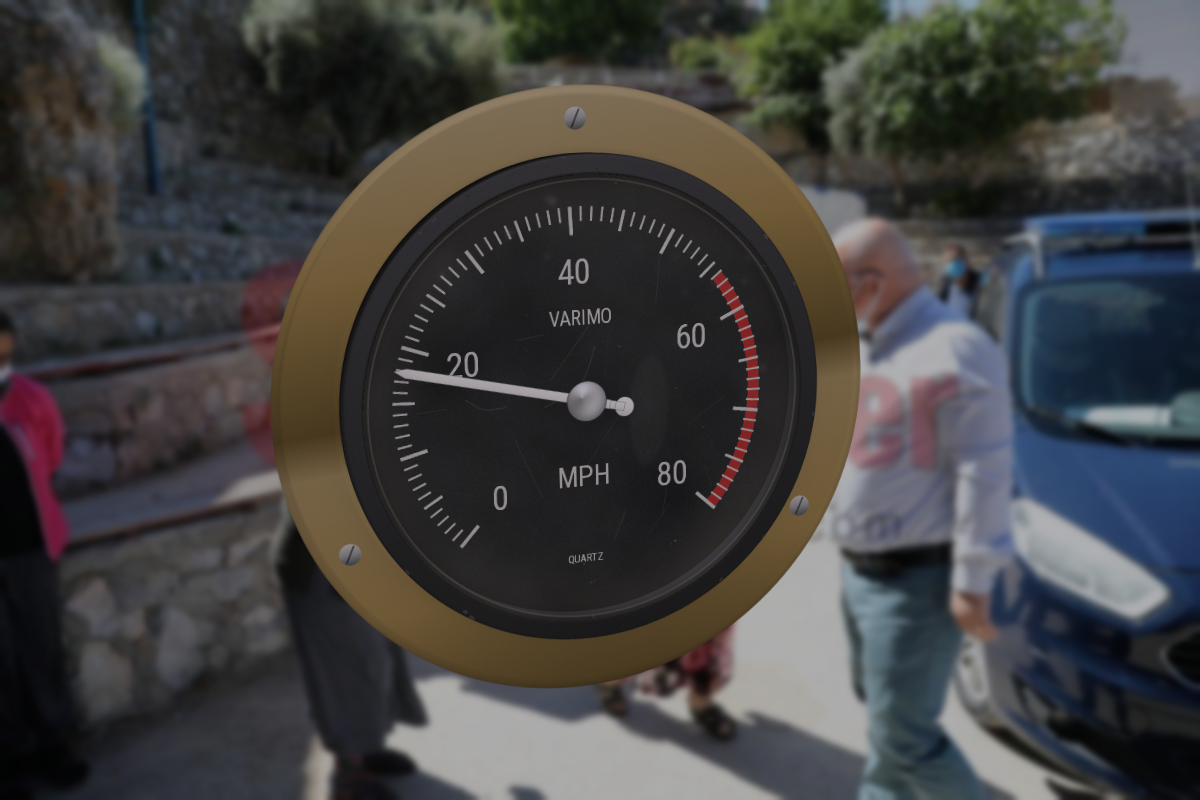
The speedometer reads 18; mph
